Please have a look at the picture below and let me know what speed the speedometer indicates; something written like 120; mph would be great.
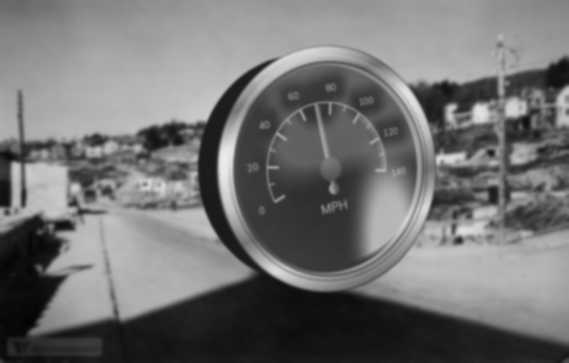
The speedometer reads 70; mph
